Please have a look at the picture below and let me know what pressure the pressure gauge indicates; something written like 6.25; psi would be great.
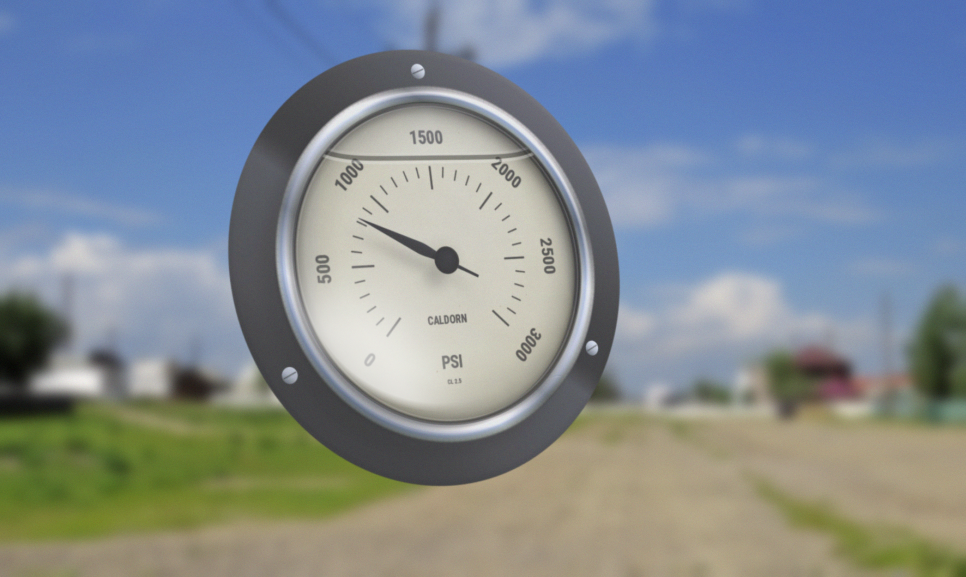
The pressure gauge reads 800; psi
